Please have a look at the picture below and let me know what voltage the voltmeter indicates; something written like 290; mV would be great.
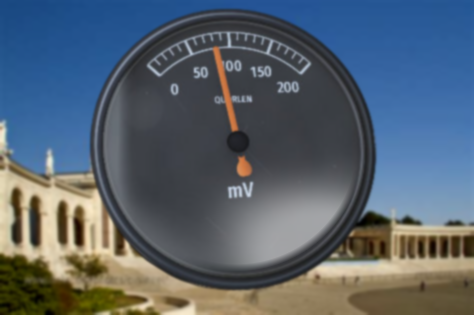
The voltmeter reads 80; mV
